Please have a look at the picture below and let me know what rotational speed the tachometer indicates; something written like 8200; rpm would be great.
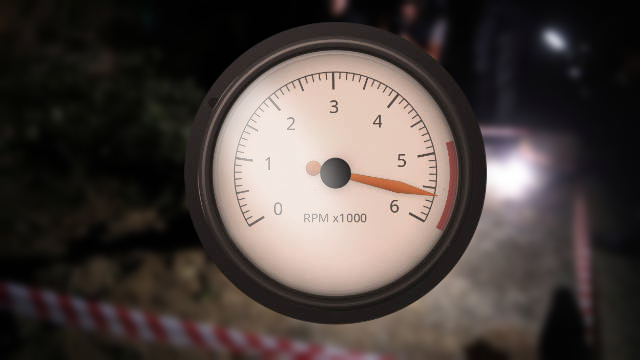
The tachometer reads 5600; rpm
